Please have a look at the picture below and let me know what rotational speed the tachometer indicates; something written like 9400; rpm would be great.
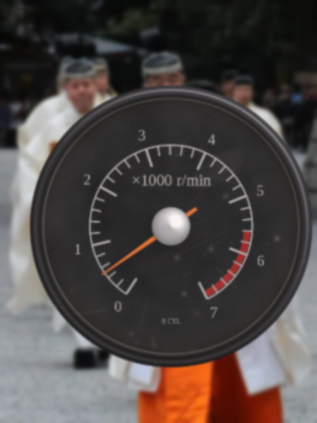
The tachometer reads 500; rpm
